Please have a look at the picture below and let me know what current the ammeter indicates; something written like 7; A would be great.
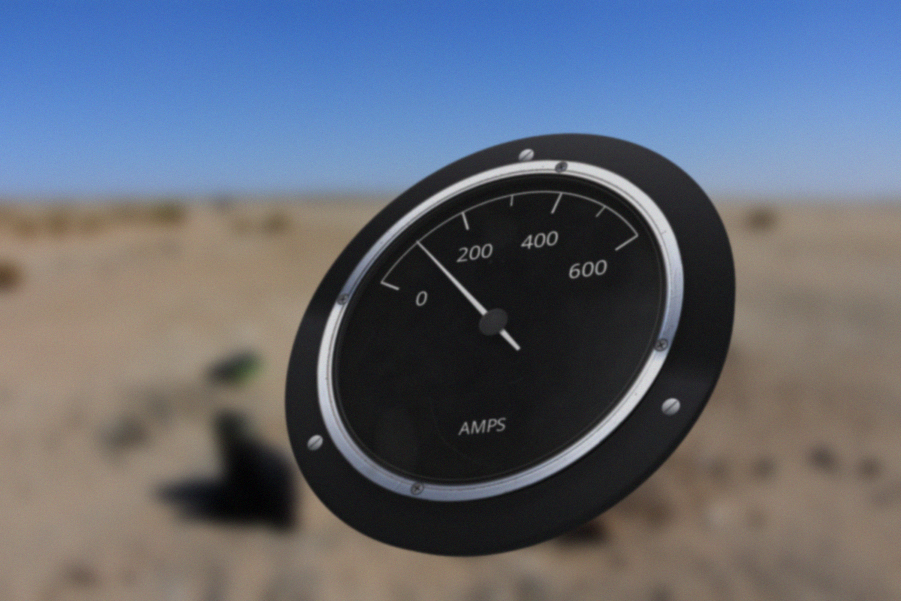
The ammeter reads 100; A
